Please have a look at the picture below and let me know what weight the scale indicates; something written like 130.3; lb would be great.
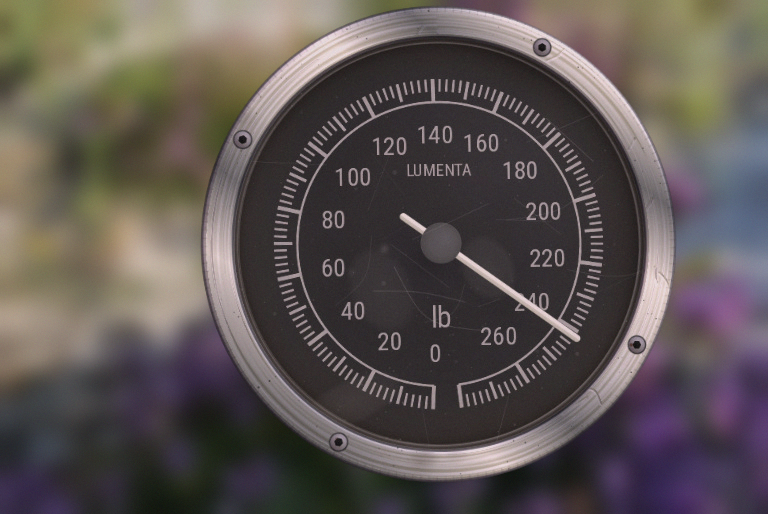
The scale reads 242; lb
